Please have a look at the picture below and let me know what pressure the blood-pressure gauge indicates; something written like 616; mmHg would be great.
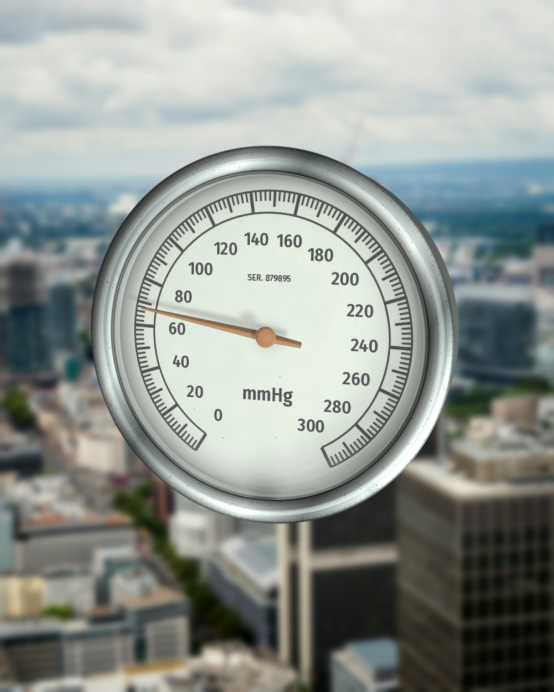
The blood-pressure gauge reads 68; mmHg
